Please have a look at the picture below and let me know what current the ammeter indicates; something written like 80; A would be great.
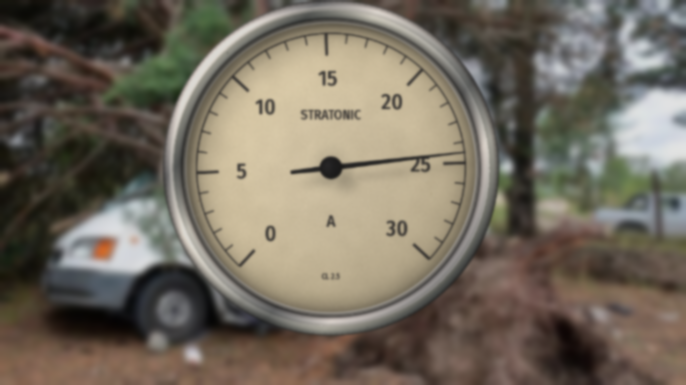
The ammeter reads 24.5; A
